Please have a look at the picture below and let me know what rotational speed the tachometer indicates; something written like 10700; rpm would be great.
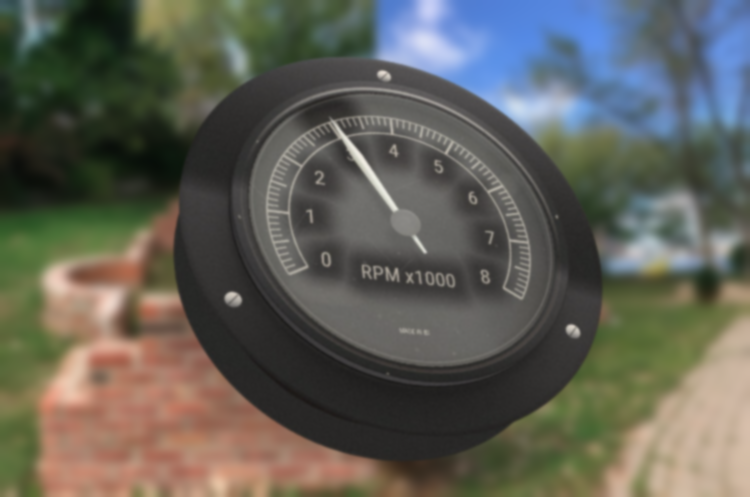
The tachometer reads 3000; rpm
